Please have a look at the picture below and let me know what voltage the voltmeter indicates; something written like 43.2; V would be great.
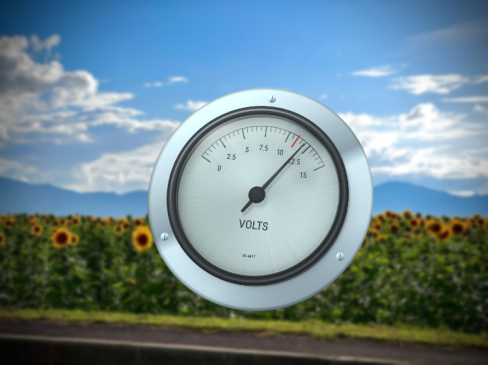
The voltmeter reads 12; V
